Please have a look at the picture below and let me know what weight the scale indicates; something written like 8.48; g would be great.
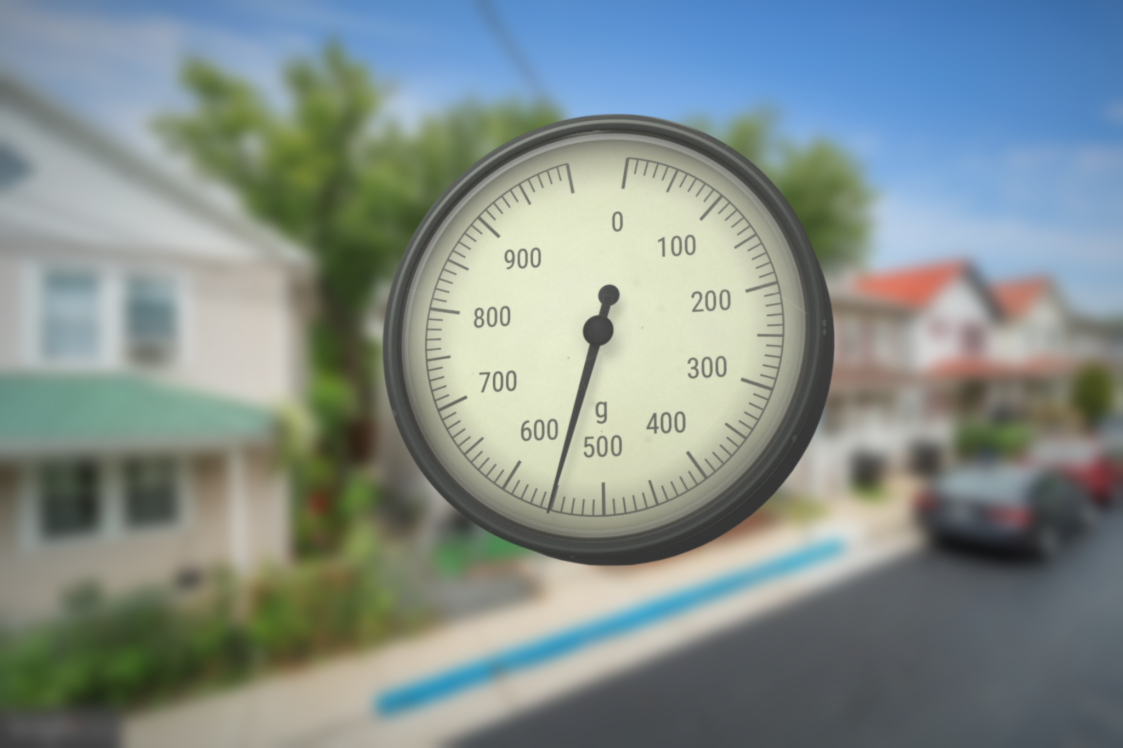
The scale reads 550; g
